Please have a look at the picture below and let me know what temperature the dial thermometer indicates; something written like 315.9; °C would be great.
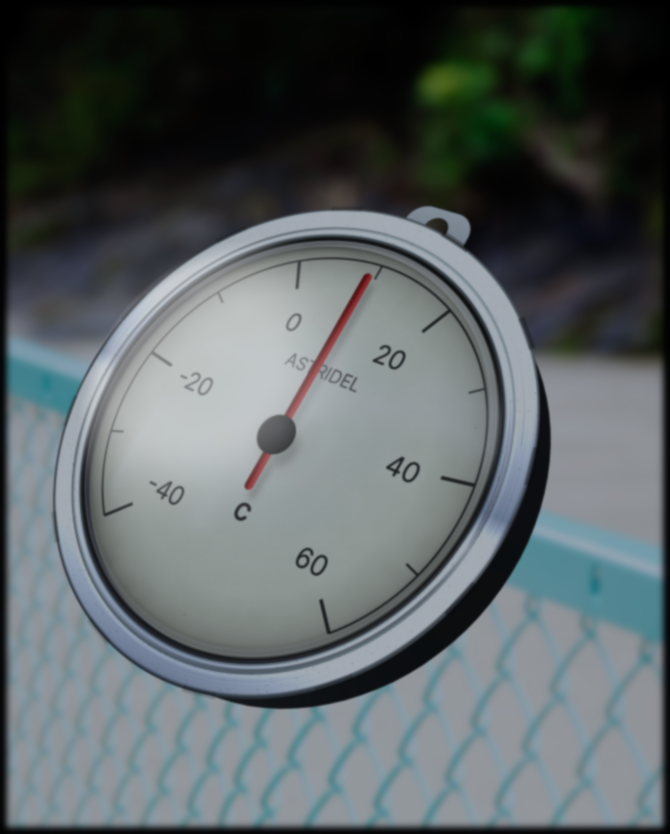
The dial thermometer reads 10; °C
